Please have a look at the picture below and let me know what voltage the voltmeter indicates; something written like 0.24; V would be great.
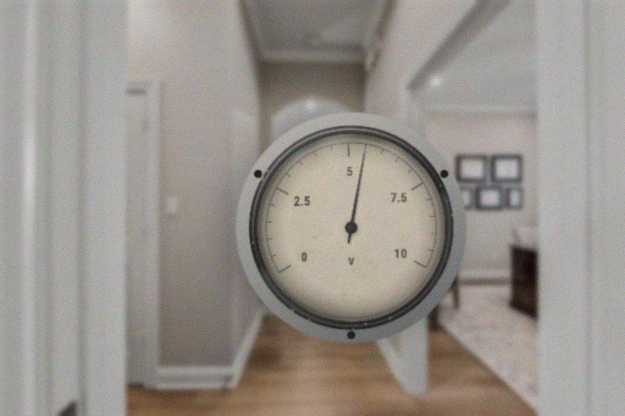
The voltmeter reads 5.5; V
